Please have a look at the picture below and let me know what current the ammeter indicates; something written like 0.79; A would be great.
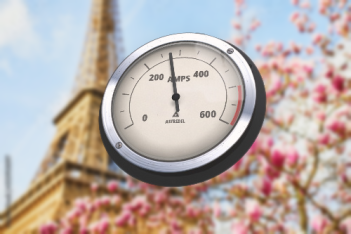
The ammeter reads 275; A
